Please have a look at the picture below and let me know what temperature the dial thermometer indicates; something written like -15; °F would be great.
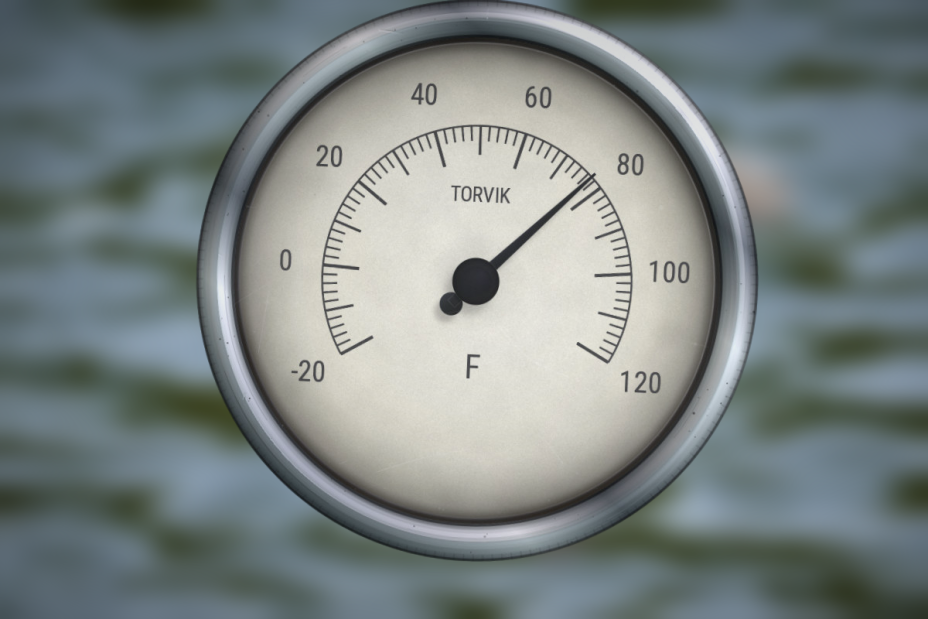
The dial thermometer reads 77; °F
